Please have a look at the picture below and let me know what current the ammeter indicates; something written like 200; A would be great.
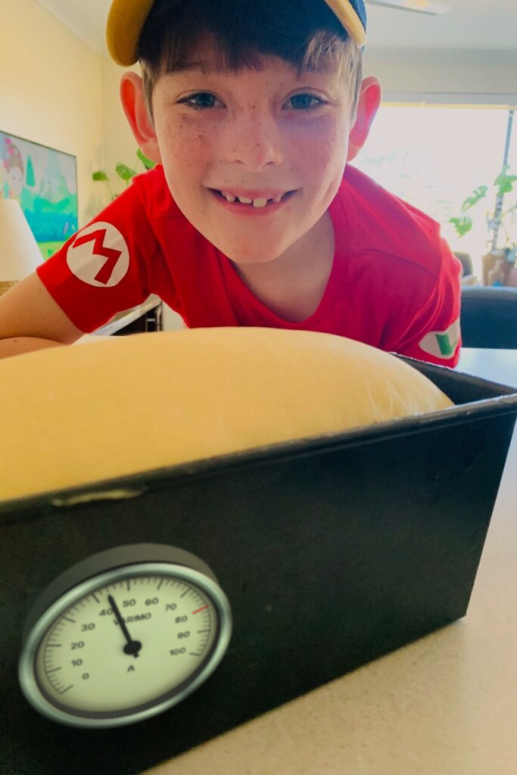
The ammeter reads 44; A
